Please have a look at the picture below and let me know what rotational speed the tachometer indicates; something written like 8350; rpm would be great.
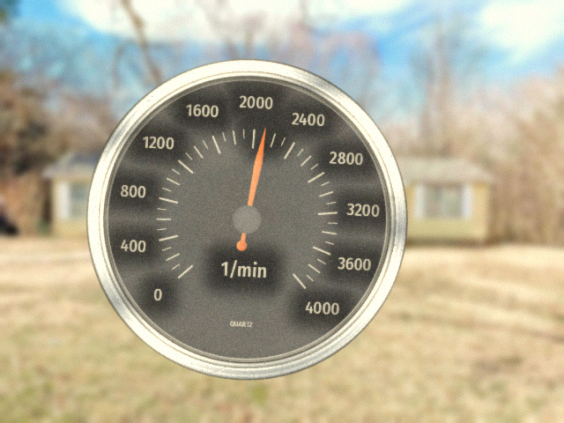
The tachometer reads 2100; rpm
